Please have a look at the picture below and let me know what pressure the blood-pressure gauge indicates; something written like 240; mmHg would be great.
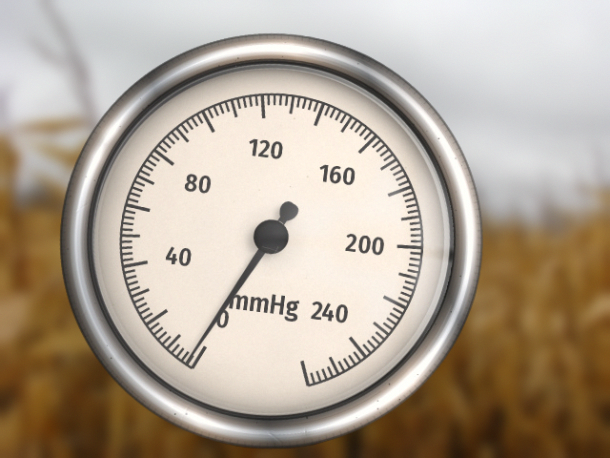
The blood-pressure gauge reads 2; mmHg
